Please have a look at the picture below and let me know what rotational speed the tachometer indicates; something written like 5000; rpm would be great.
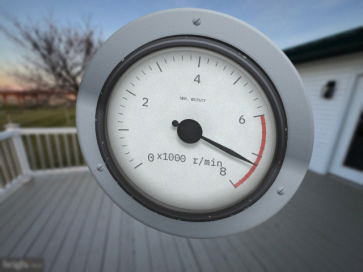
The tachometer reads 7200; rpm
